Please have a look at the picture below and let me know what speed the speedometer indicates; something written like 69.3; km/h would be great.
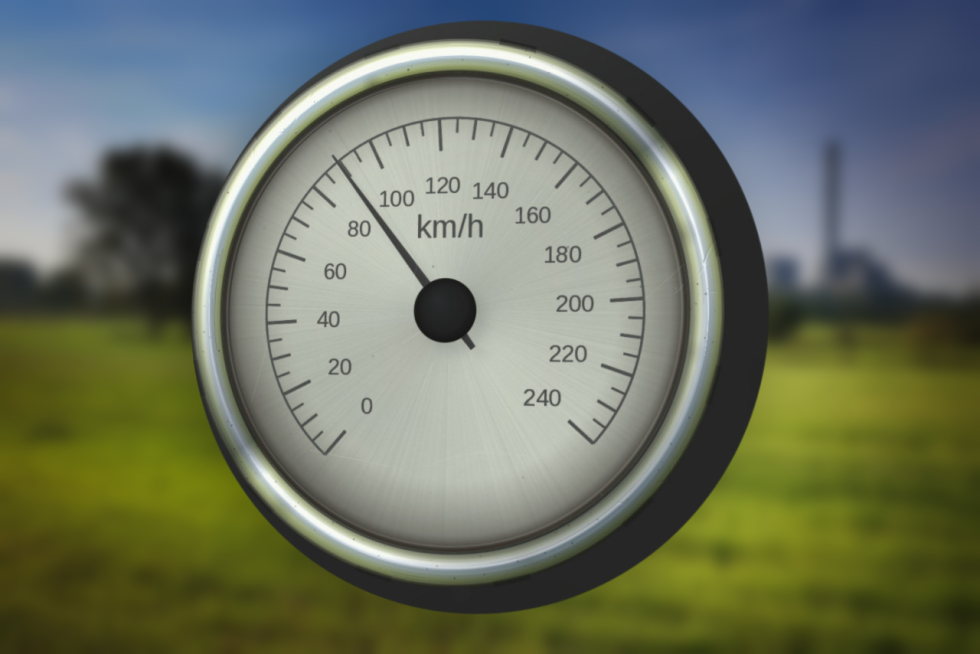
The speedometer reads 90; km/h
